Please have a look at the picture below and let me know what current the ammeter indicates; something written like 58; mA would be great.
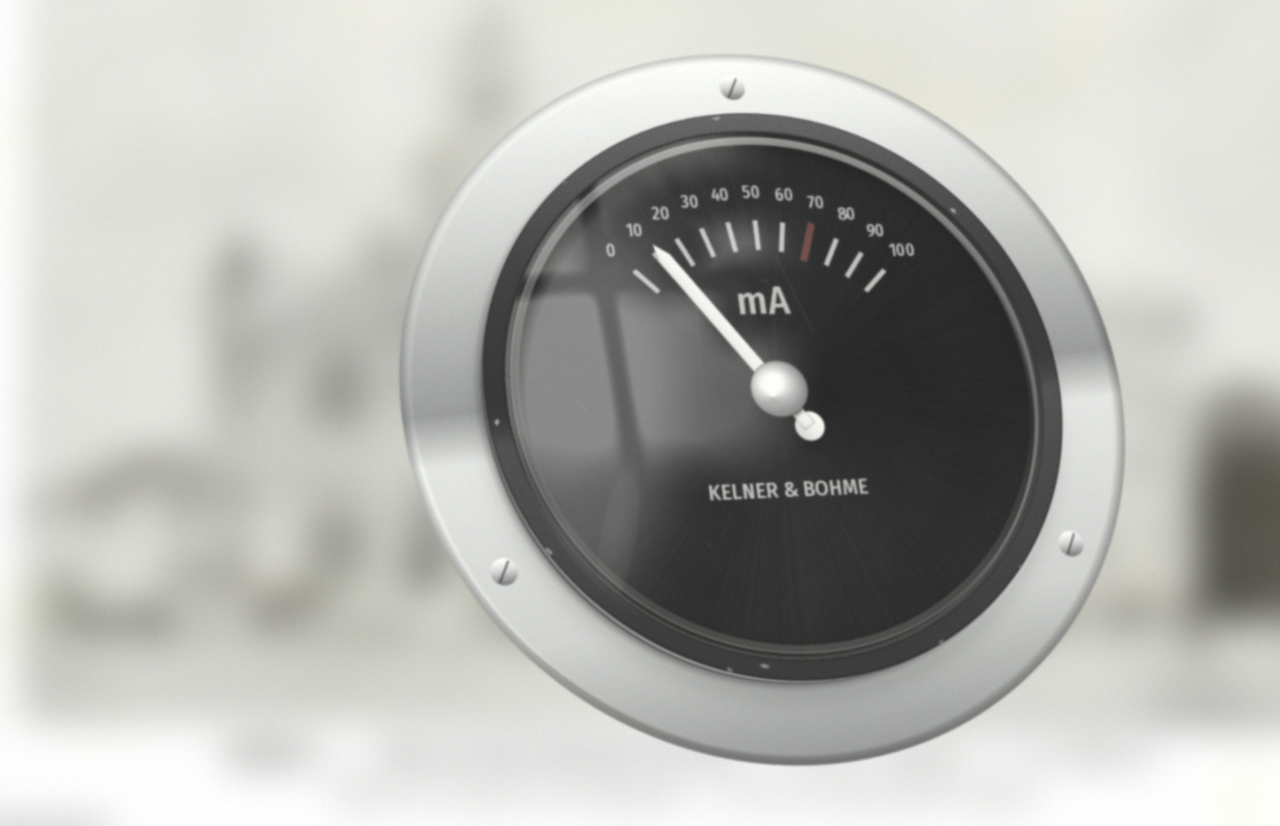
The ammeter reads 10; mA
